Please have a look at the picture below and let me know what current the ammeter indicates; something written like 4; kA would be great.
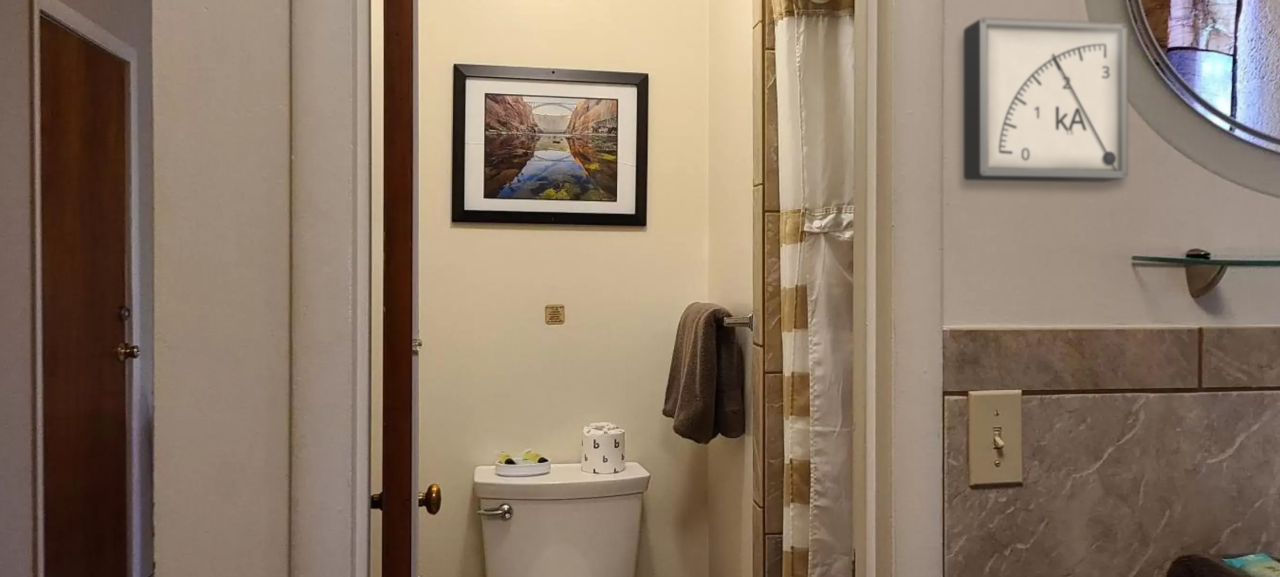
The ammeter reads 2; kA
